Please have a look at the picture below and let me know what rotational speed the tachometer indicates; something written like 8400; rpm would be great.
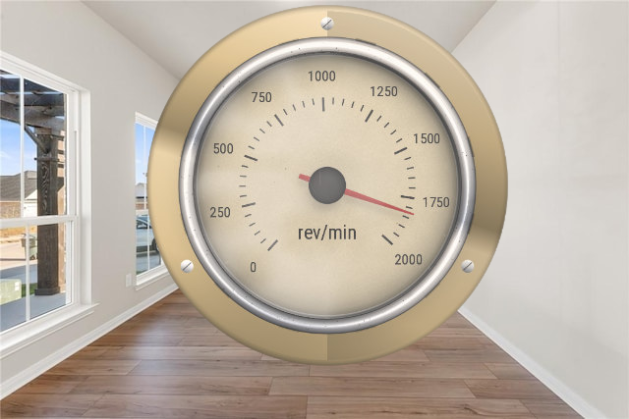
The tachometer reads 1825; rpm
